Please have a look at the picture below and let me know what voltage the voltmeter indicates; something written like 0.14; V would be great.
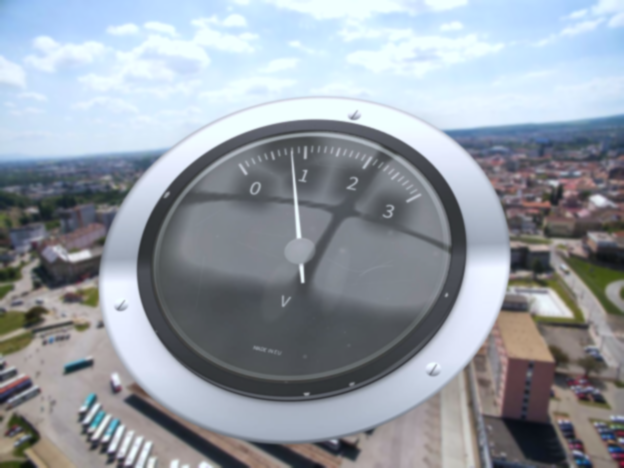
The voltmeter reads 0.8; V
